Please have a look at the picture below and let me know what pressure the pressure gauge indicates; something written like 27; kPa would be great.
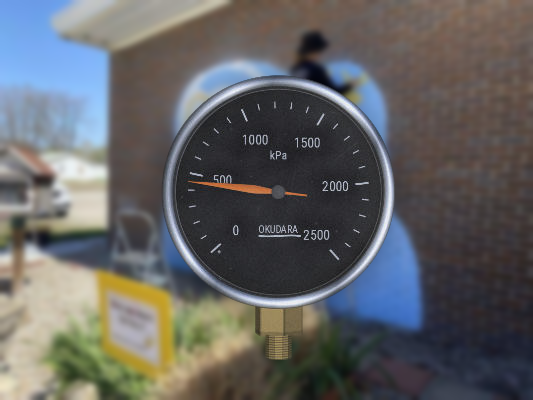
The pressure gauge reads 450; kPa
